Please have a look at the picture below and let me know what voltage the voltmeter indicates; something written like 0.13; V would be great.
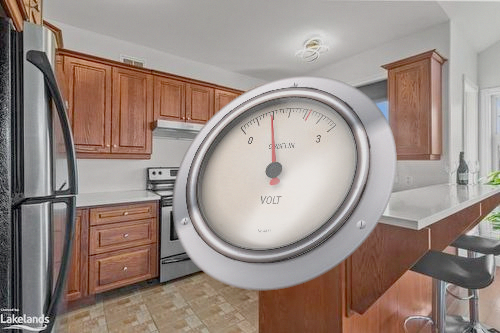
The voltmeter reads 1; V
